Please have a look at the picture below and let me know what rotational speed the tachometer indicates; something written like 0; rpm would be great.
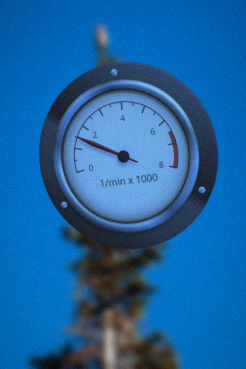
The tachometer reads 1500; rpm
